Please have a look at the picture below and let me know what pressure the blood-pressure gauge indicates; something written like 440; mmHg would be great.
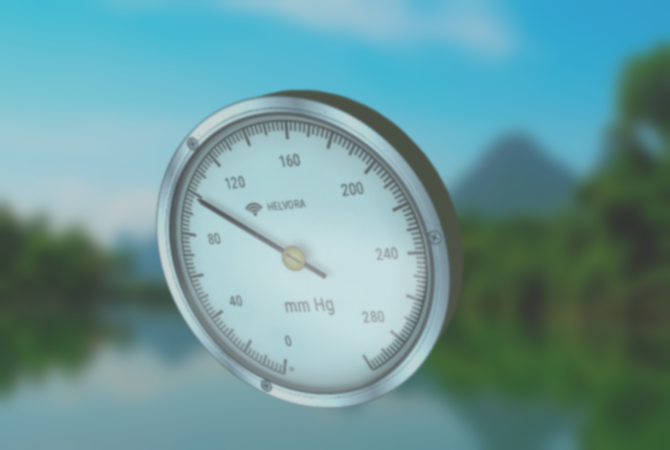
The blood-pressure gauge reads 100; mmHg
